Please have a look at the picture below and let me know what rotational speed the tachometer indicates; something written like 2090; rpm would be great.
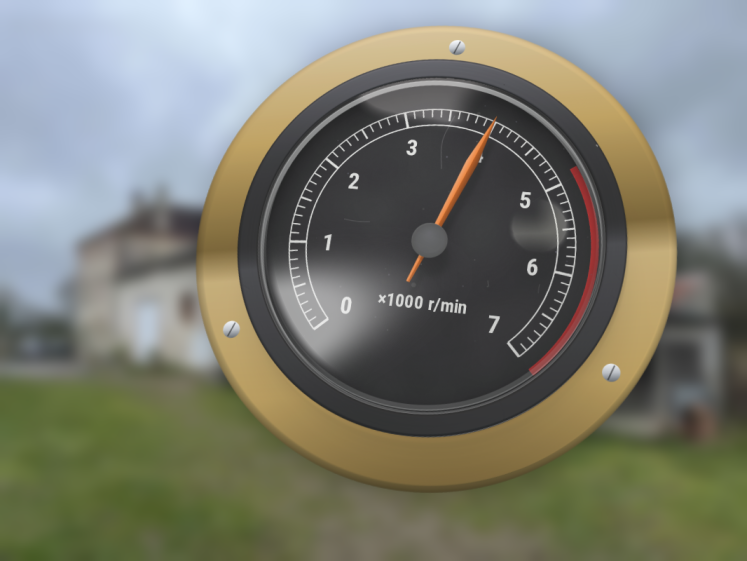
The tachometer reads 4000; rpm
